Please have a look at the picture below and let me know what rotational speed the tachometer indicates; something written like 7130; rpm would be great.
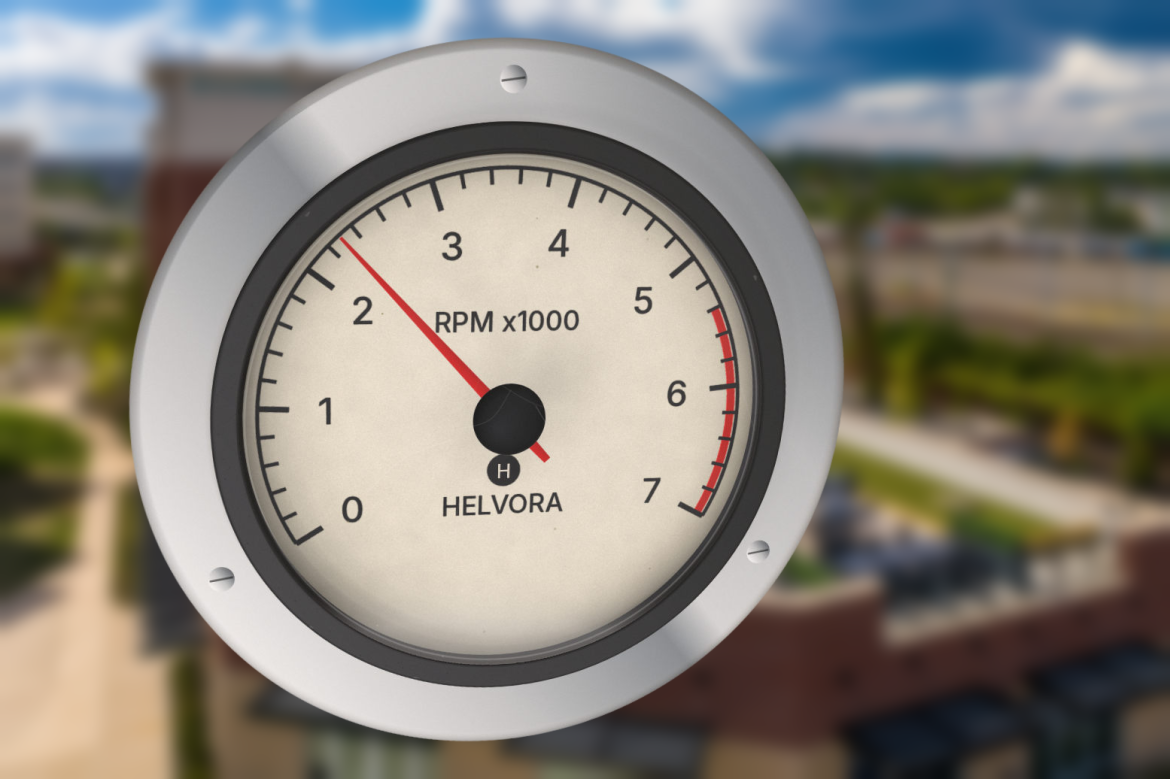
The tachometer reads 2300; rpm
